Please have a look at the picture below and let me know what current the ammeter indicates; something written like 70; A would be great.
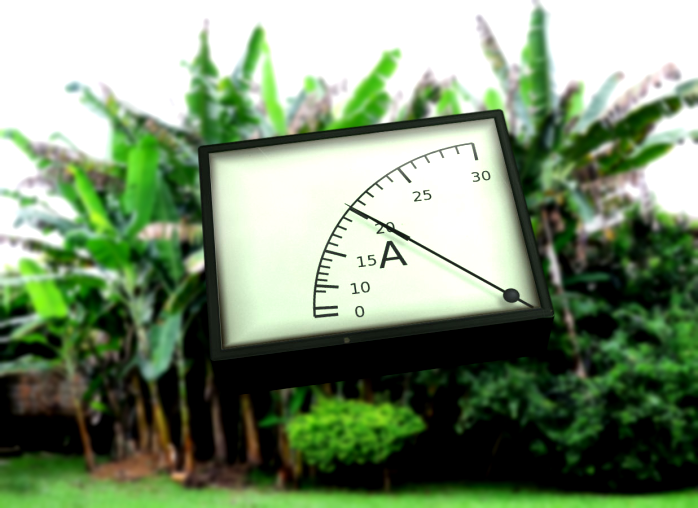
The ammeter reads 20; A
